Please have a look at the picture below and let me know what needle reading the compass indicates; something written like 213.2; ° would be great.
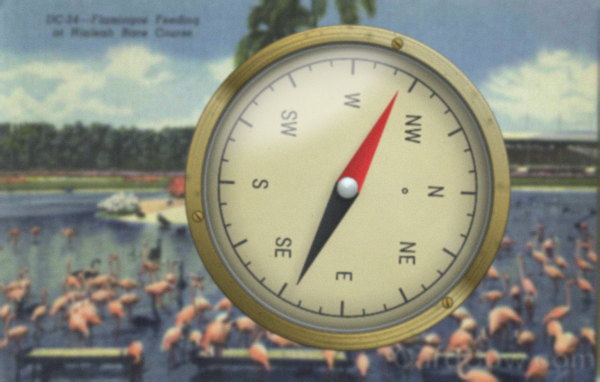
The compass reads 295; °
